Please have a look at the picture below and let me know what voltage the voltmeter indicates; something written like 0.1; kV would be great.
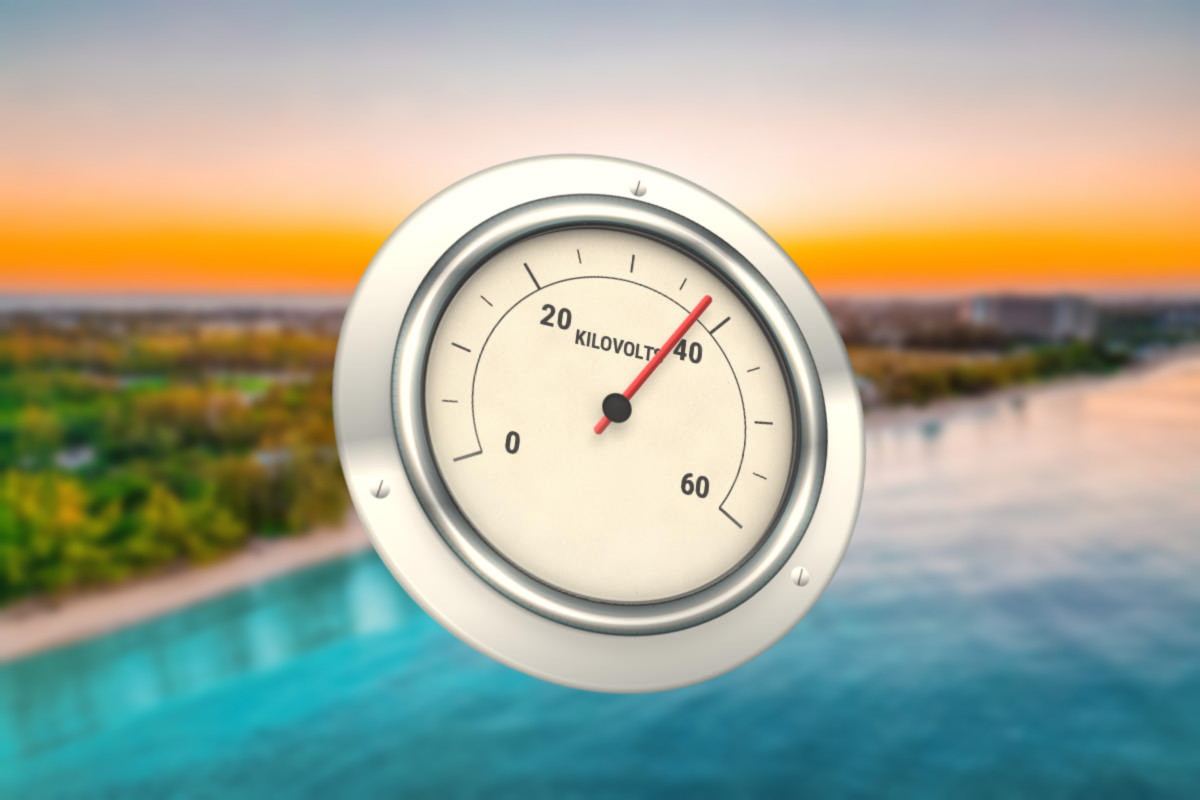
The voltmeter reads 37.5; kV
